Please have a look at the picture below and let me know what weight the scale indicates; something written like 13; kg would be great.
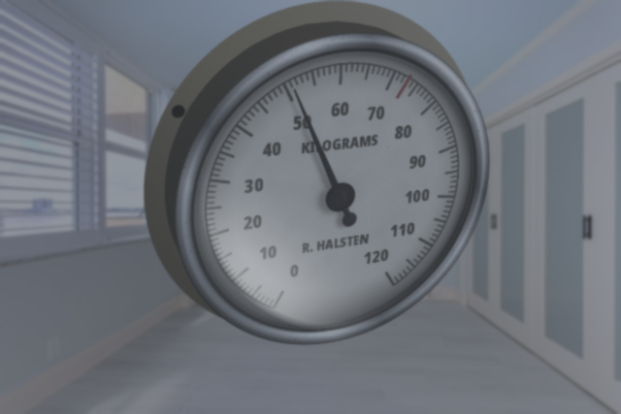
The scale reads 51; kg
